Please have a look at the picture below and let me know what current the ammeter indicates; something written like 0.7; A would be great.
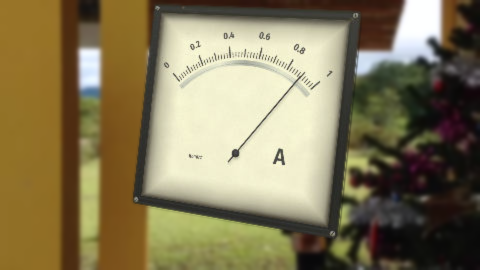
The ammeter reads 0.9; A
